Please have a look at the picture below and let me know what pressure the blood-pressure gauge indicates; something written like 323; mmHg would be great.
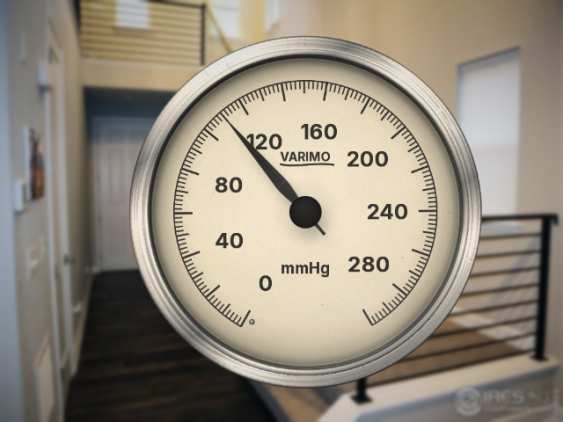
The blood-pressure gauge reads 110; mmHg
